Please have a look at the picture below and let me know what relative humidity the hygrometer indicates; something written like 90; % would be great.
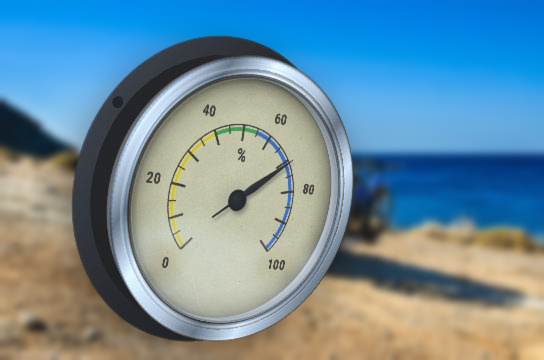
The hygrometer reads 70; %
